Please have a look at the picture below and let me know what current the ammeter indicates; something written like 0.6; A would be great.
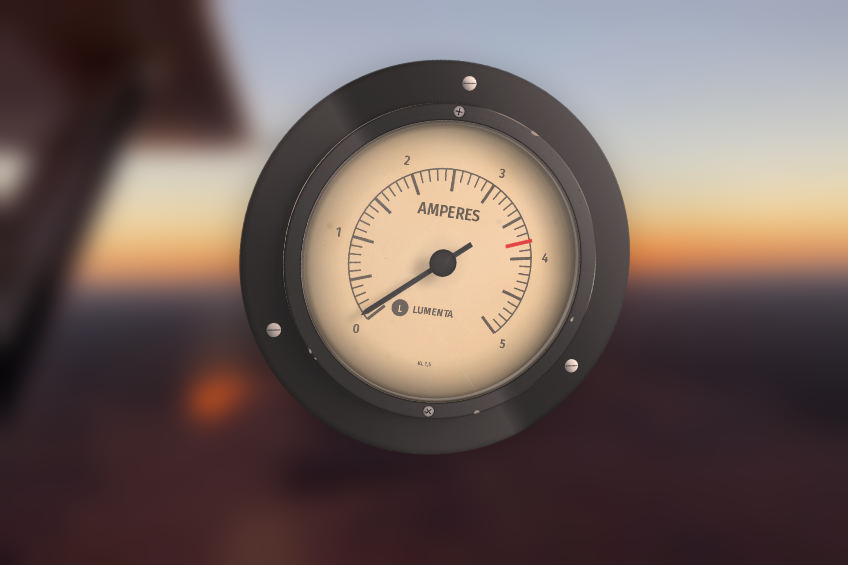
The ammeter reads 0.1; A
